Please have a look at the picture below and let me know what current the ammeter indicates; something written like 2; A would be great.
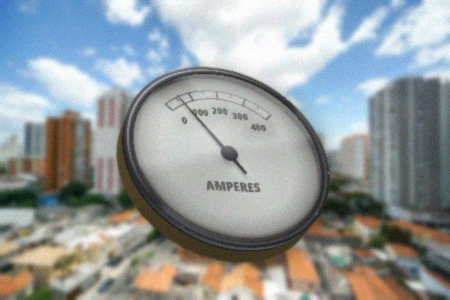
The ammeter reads 50; A
